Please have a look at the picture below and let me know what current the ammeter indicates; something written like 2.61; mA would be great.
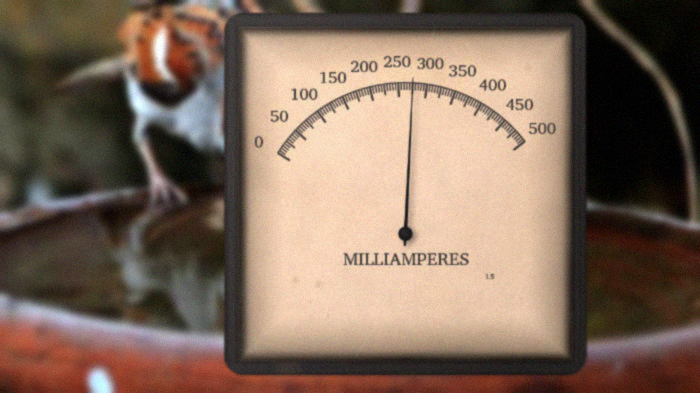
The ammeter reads 275; mA
